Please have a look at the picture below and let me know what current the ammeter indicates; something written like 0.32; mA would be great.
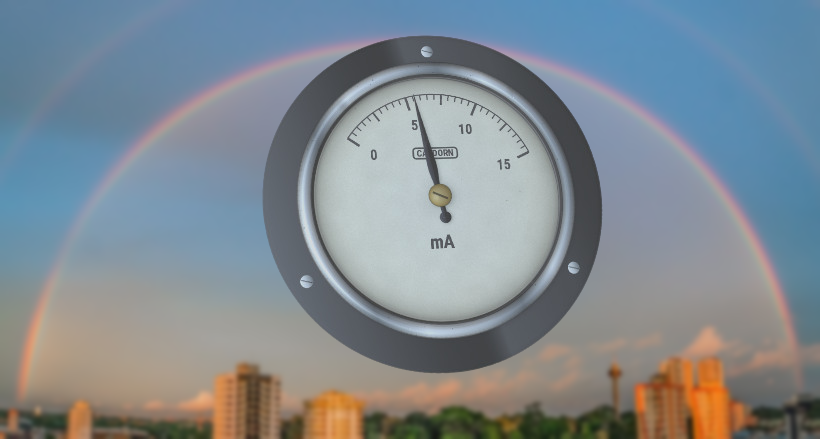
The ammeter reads 5.5; mA
